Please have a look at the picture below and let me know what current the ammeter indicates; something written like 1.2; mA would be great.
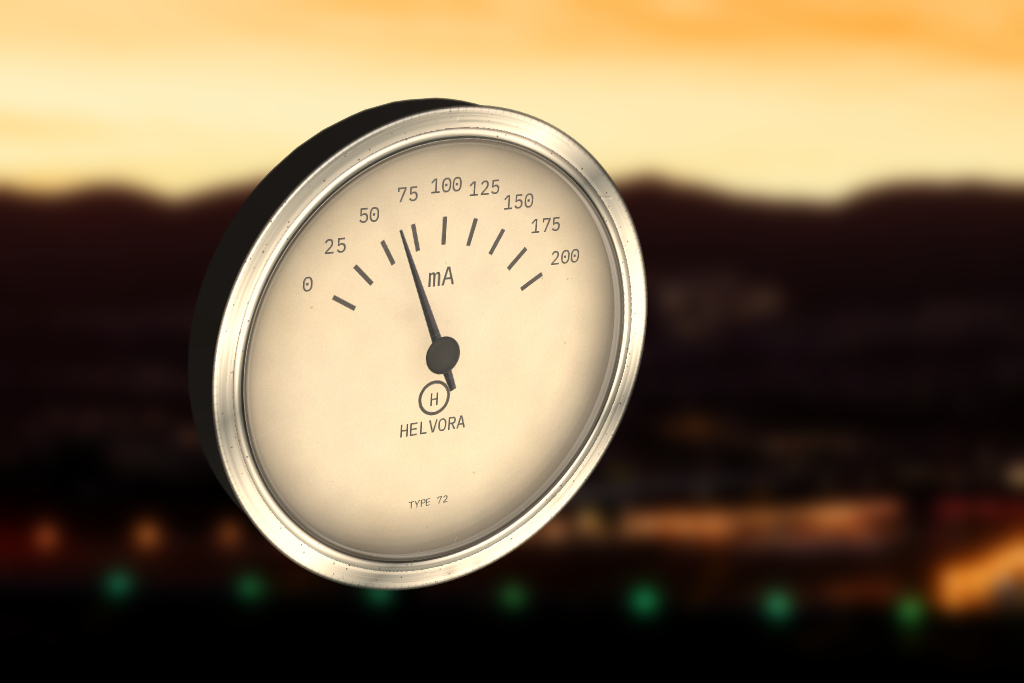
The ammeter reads 62.5; mA
